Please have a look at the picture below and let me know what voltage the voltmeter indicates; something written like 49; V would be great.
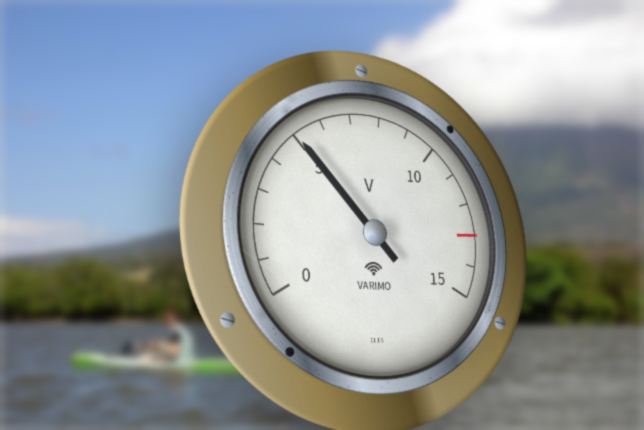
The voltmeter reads 5; V
